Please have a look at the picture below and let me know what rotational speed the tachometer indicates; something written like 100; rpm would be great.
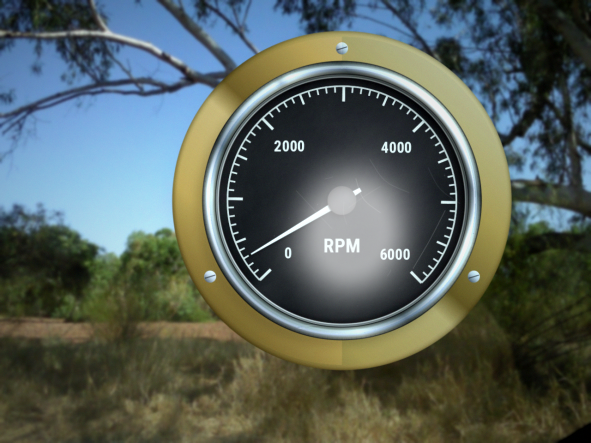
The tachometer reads 300; rpm
